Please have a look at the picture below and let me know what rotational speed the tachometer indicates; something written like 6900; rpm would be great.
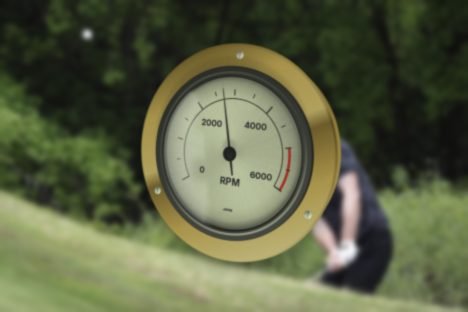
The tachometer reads 2750; rpm
